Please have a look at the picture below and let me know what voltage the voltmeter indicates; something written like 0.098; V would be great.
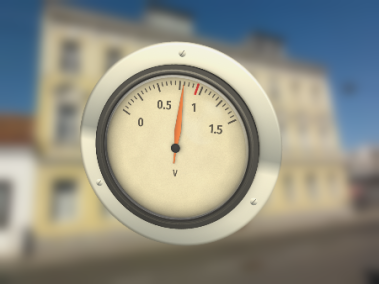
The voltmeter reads 0.8; V
